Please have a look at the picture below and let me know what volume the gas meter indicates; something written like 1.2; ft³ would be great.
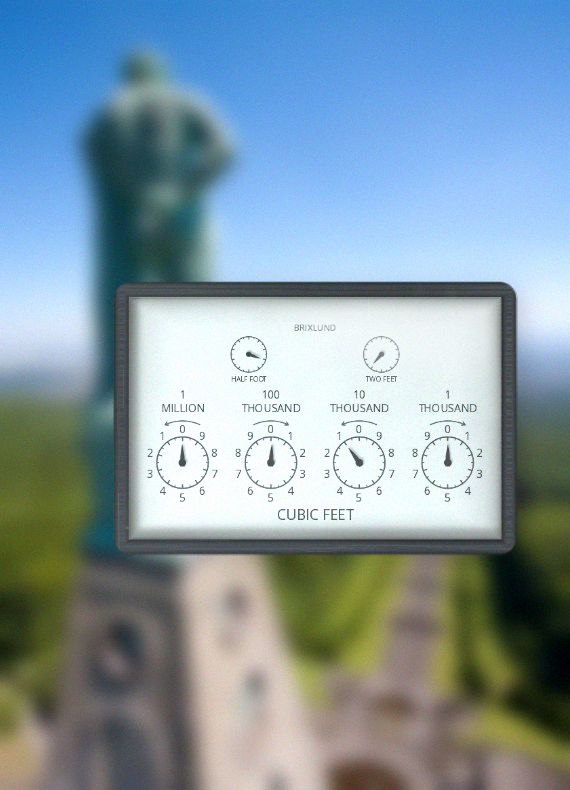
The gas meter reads 1000; ft³
